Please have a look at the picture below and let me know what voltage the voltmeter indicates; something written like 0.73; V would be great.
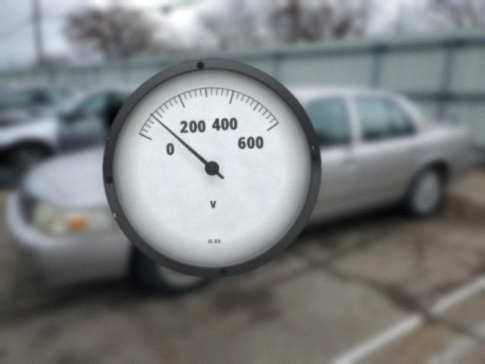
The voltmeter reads 80; V
